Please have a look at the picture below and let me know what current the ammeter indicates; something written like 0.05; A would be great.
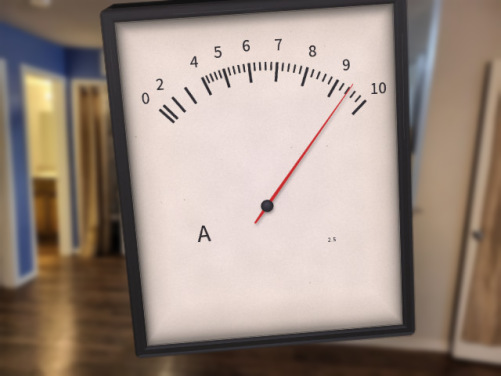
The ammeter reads 9.4; A
